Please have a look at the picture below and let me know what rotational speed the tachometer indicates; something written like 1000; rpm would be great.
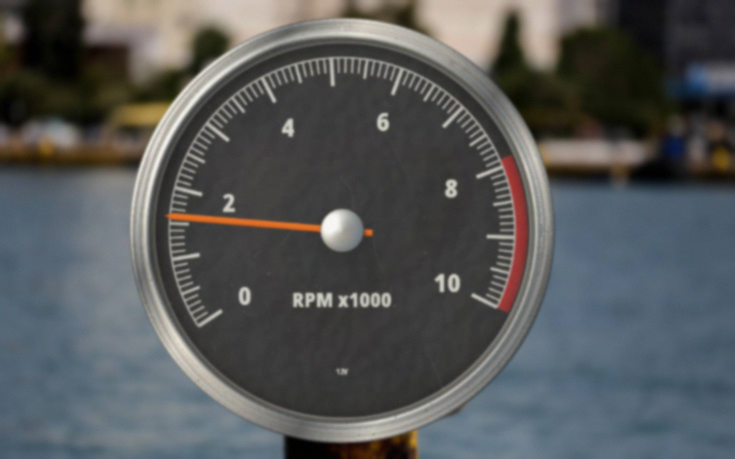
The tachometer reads 1600; rpm
